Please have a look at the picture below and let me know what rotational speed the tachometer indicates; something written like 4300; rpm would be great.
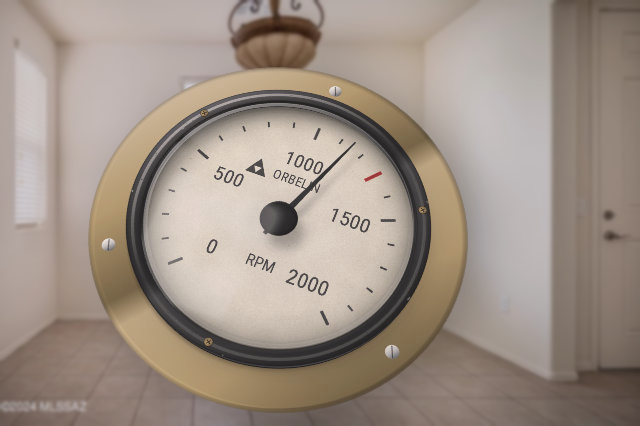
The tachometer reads 1150; rpm
